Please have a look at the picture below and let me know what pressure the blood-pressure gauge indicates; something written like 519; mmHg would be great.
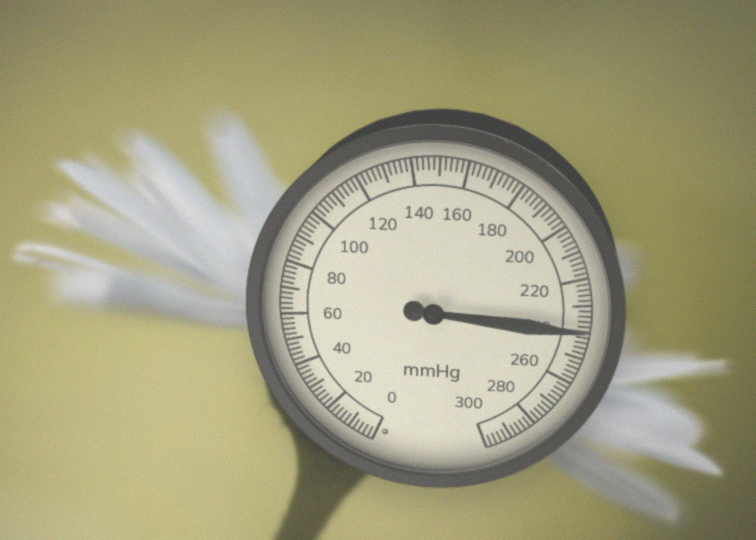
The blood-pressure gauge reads 240; mmHg
